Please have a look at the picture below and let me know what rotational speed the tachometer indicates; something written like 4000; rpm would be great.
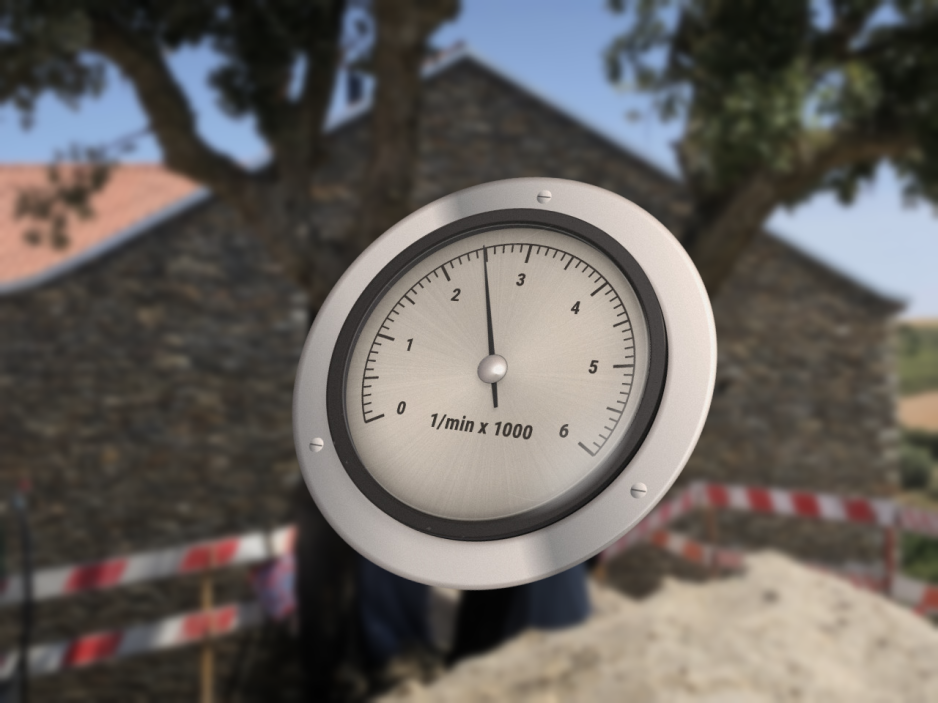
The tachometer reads 2500; rpm
